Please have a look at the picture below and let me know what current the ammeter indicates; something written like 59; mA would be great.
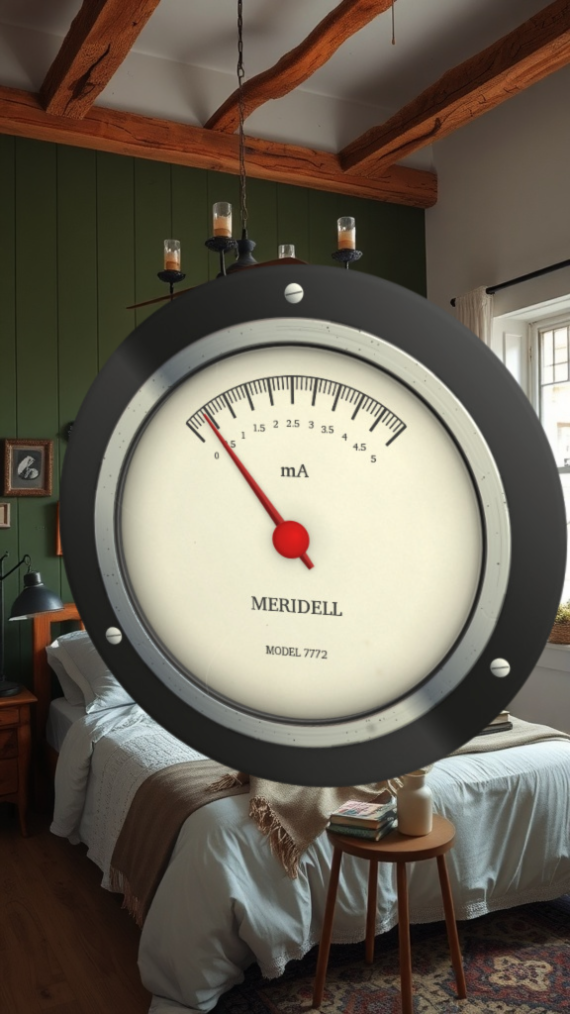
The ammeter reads 0.5; mA
